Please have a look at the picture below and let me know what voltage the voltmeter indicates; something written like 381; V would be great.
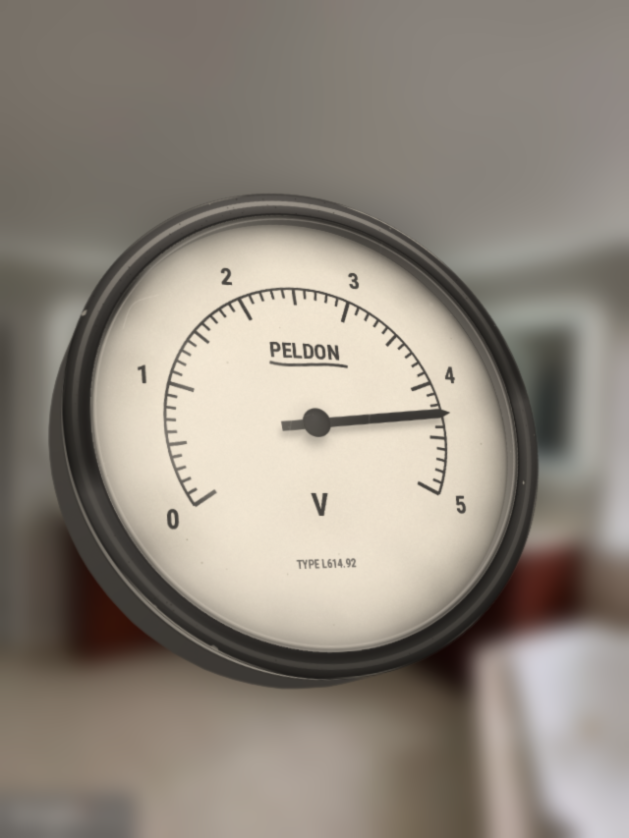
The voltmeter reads 4.3; V
